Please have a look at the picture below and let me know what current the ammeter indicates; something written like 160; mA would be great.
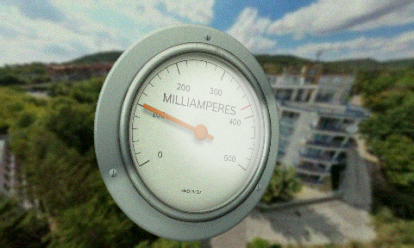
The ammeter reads 100; mA
